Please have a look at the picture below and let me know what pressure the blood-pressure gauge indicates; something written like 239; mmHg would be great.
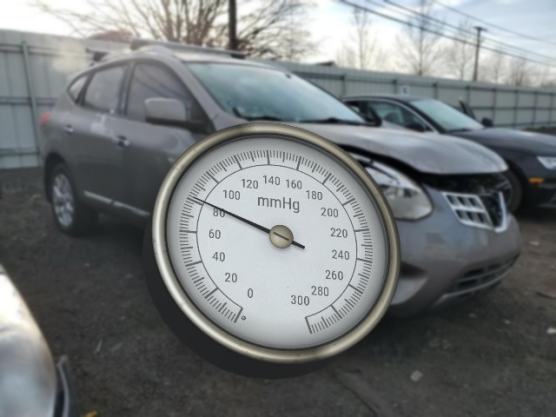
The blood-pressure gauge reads 80; mmHg
